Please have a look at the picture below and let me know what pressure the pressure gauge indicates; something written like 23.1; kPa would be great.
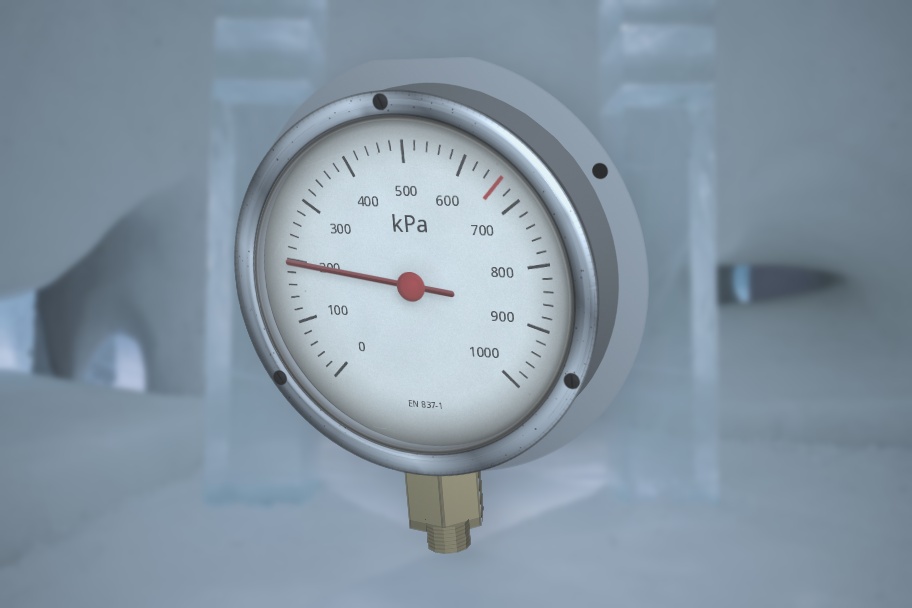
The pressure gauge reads 200; kPa
